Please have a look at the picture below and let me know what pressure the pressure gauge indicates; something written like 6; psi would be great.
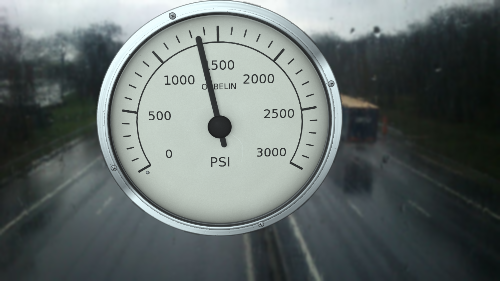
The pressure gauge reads 1350; psi
